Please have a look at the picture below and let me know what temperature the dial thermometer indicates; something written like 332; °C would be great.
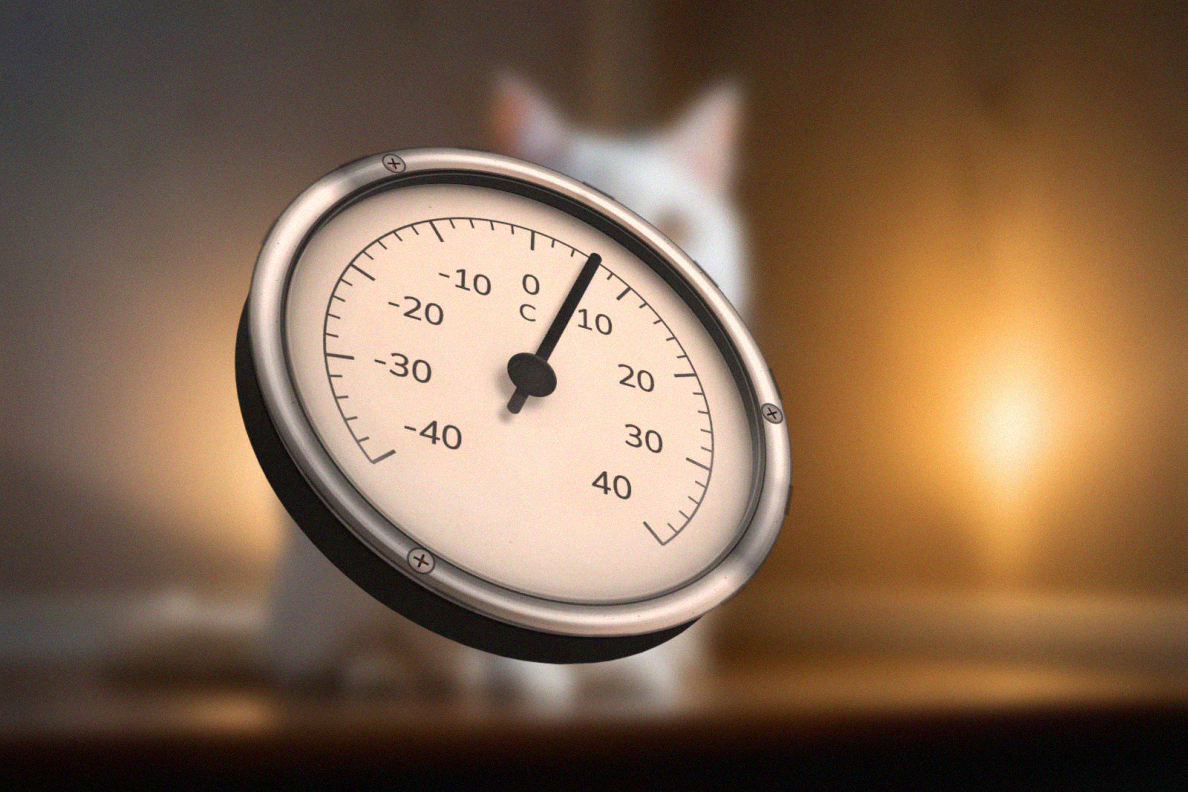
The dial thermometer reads 6; °C
